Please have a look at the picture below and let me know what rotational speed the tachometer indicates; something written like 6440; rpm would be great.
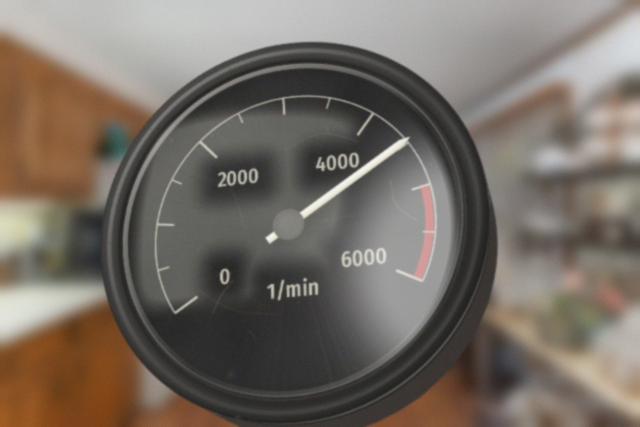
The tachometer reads 4500; rpm
